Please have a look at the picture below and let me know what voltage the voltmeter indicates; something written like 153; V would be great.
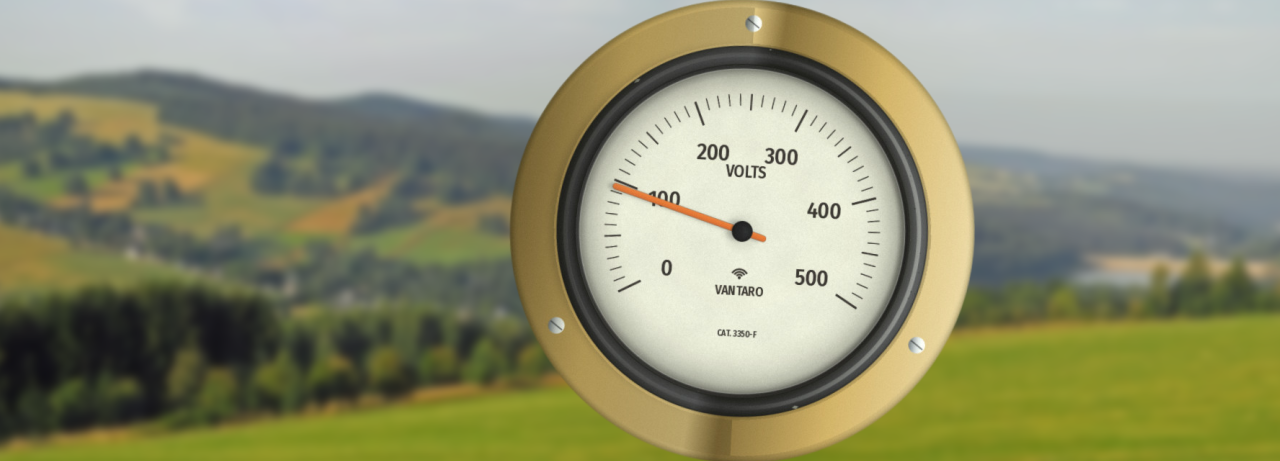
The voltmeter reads 95; V
